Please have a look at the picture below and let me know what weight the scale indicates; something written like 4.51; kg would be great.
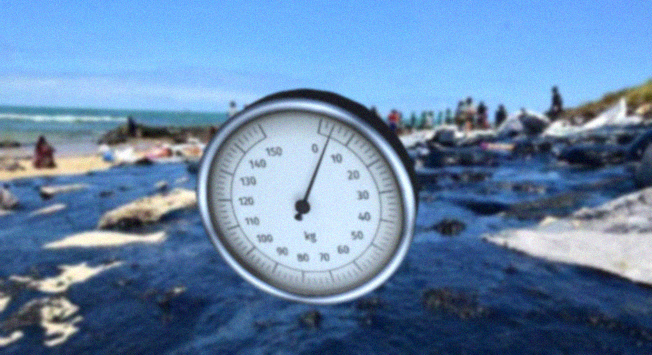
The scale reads 4; kg
